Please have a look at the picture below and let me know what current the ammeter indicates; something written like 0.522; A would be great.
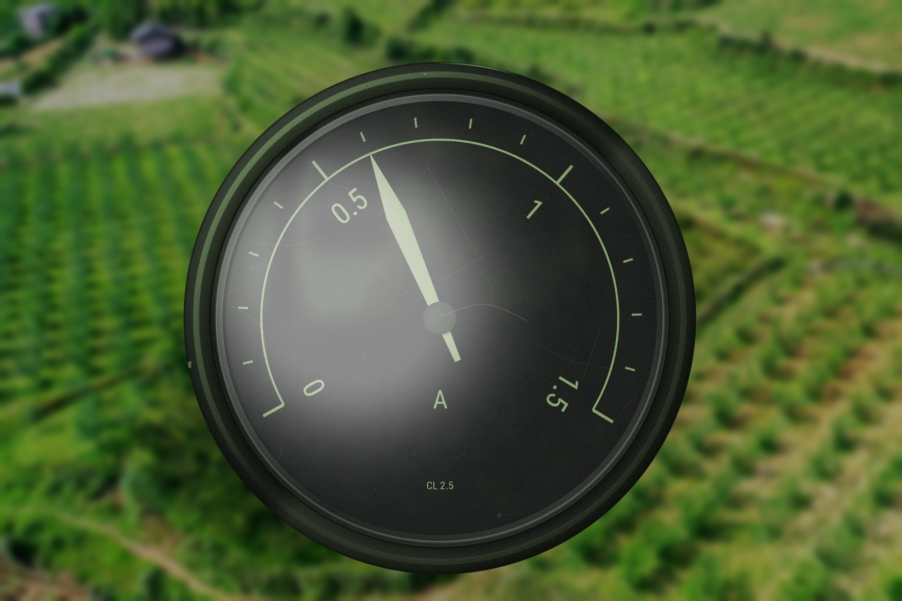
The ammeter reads 0.6; A
